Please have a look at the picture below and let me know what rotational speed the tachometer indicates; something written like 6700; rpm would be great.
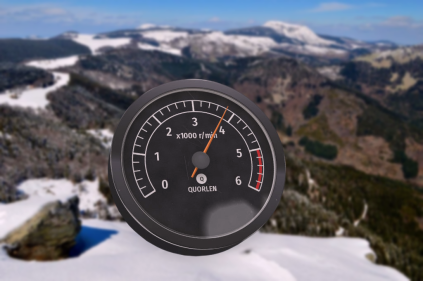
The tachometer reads 3800; rpm
